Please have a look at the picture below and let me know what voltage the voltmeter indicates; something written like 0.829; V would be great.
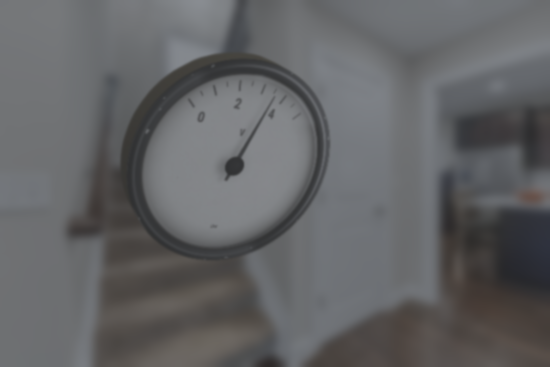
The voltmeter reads 3.5; V
